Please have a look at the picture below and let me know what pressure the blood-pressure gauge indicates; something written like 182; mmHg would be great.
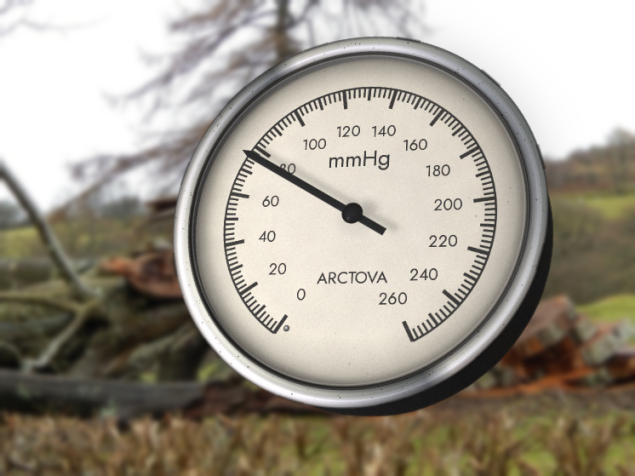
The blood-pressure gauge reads 76; mmHg
